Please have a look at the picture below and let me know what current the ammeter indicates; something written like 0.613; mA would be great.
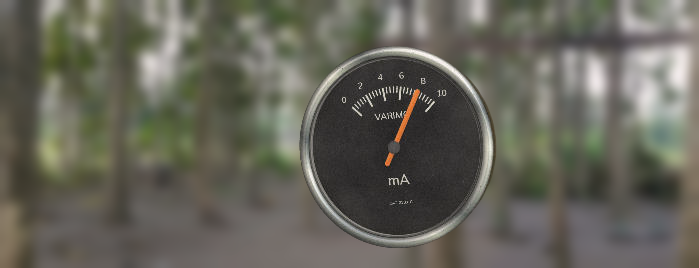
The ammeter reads 8; mA
